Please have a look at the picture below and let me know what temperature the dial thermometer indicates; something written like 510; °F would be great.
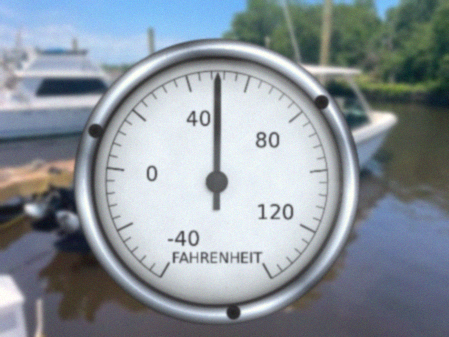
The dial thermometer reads 50; °F
